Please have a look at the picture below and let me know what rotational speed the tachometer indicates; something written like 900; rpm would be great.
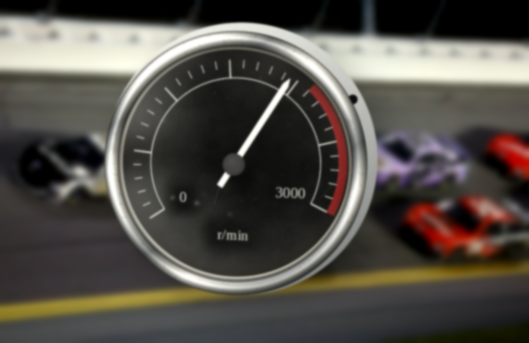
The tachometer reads 1950; rpm
